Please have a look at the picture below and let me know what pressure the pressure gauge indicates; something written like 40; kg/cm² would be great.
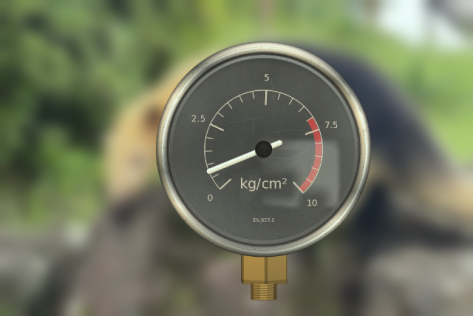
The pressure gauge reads 0.75; kg/cm²
